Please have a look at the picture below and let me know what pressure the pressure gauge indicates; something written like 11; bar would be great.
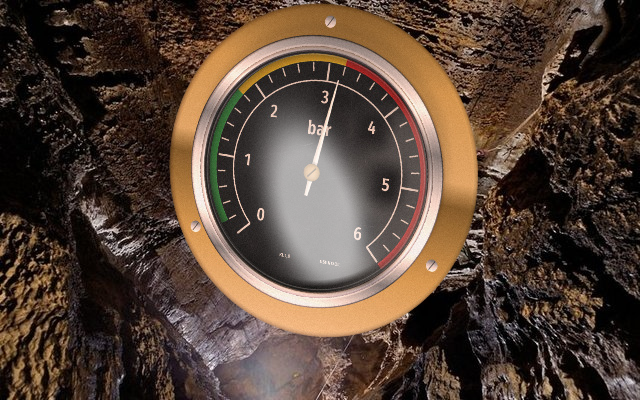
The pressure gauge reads 3.2; bar
